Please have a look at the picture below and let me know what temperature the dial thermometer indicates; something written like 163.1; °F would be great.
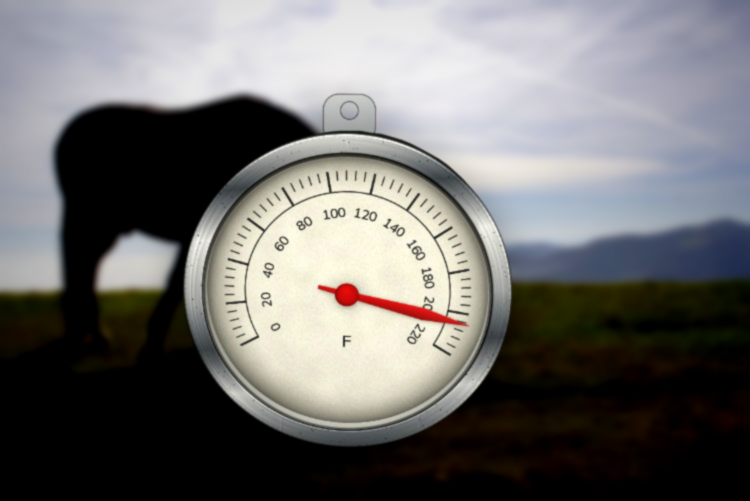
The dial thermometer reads 204; °F
